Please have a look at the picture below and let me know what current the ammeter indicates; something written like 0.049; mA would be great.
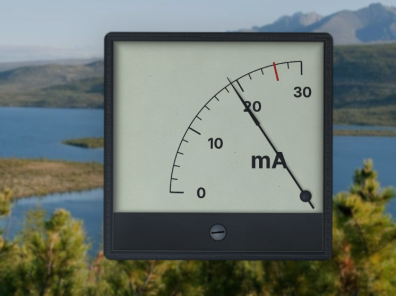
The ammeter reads 19; mA
